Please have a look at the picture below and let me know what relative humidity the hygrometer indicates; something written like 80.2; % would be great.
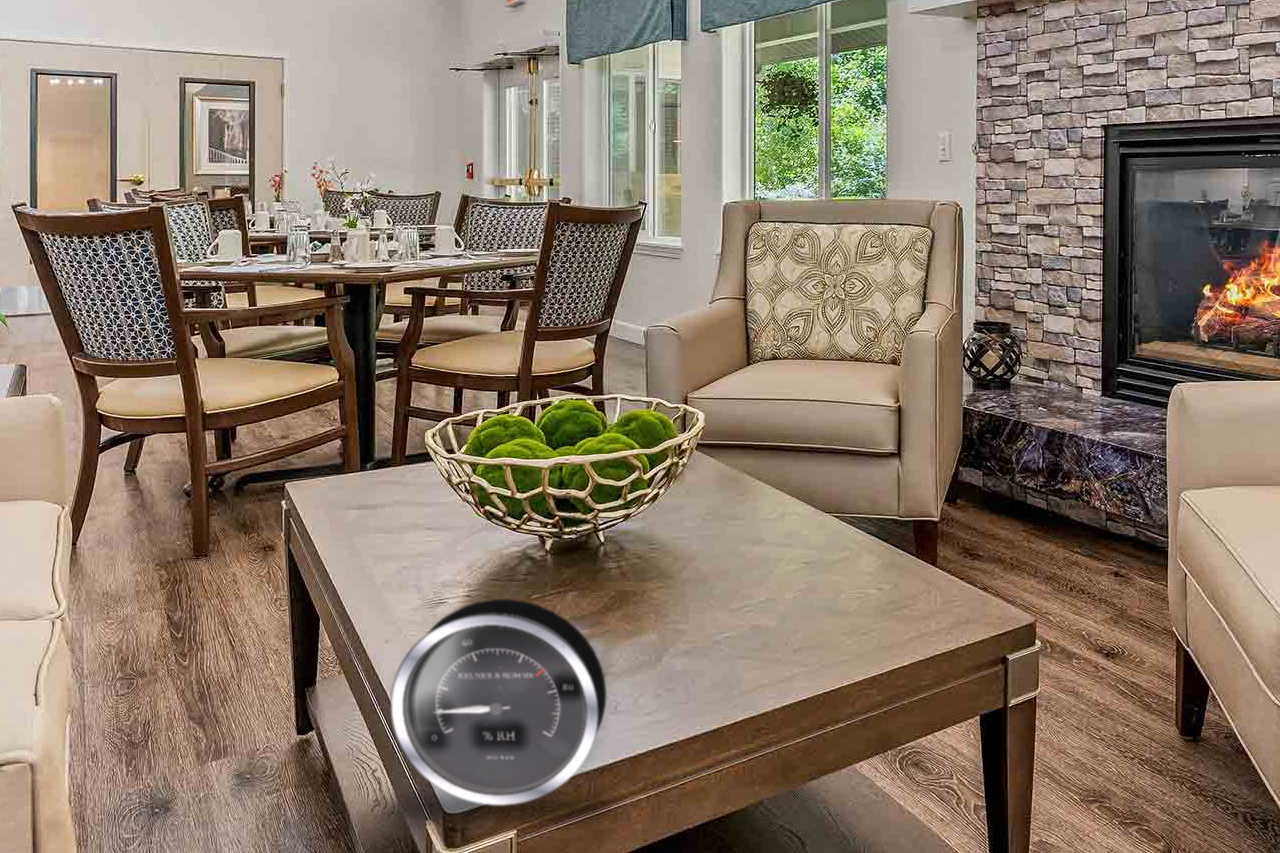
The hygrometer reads 10; %
